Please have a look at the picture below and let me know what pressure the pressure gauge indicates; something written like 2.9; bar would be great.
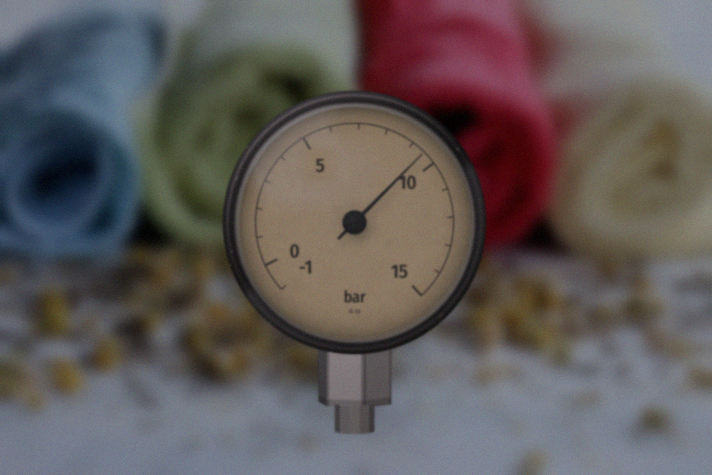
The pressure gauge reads 9.5; bar
